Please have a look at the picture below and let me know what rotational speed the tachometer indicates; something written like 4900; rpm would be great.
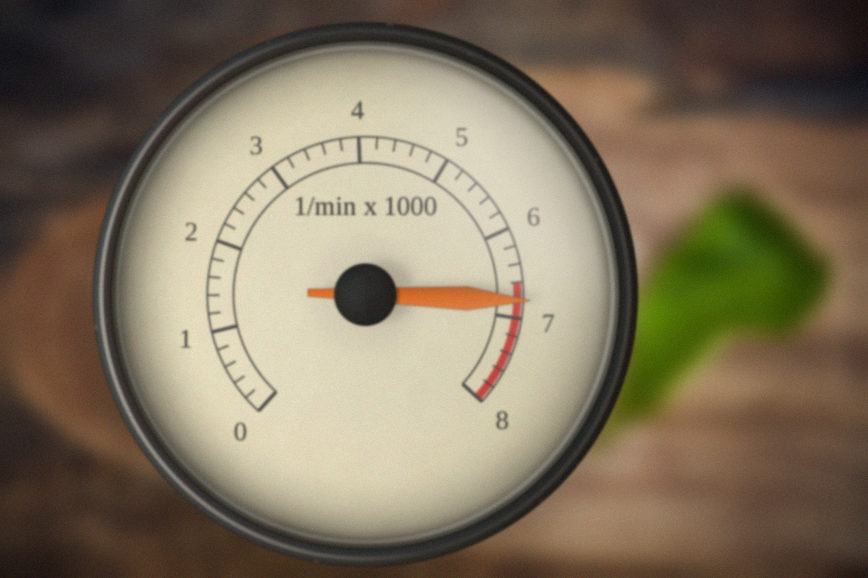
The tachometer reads 6800; rpm
